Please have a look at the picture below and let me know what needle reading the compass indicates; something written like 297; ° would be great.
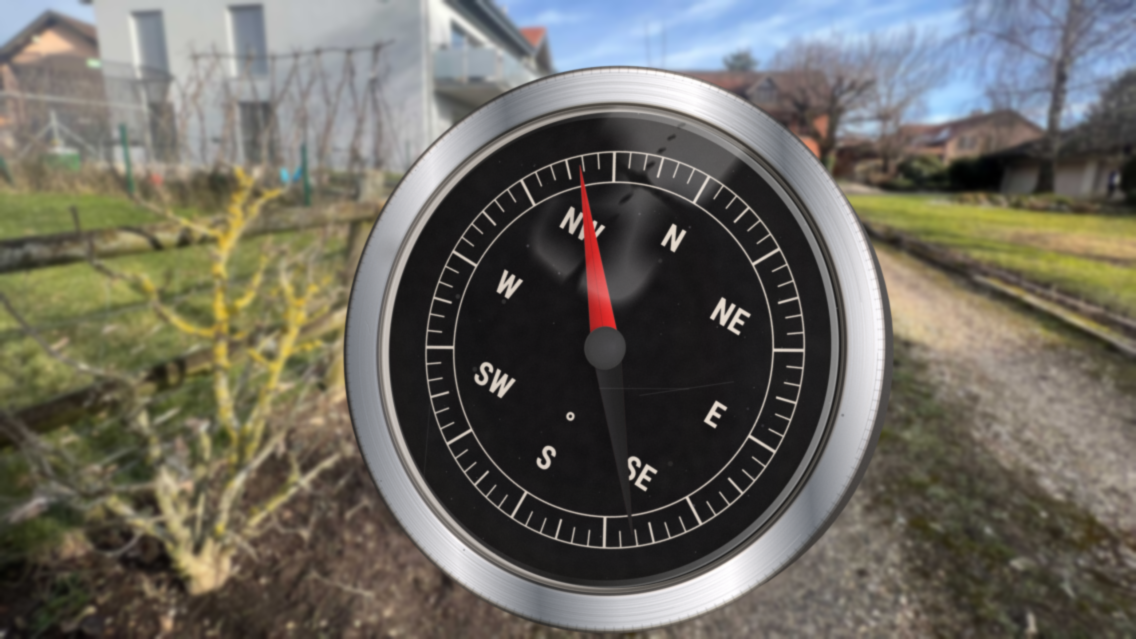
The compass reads 320; °
